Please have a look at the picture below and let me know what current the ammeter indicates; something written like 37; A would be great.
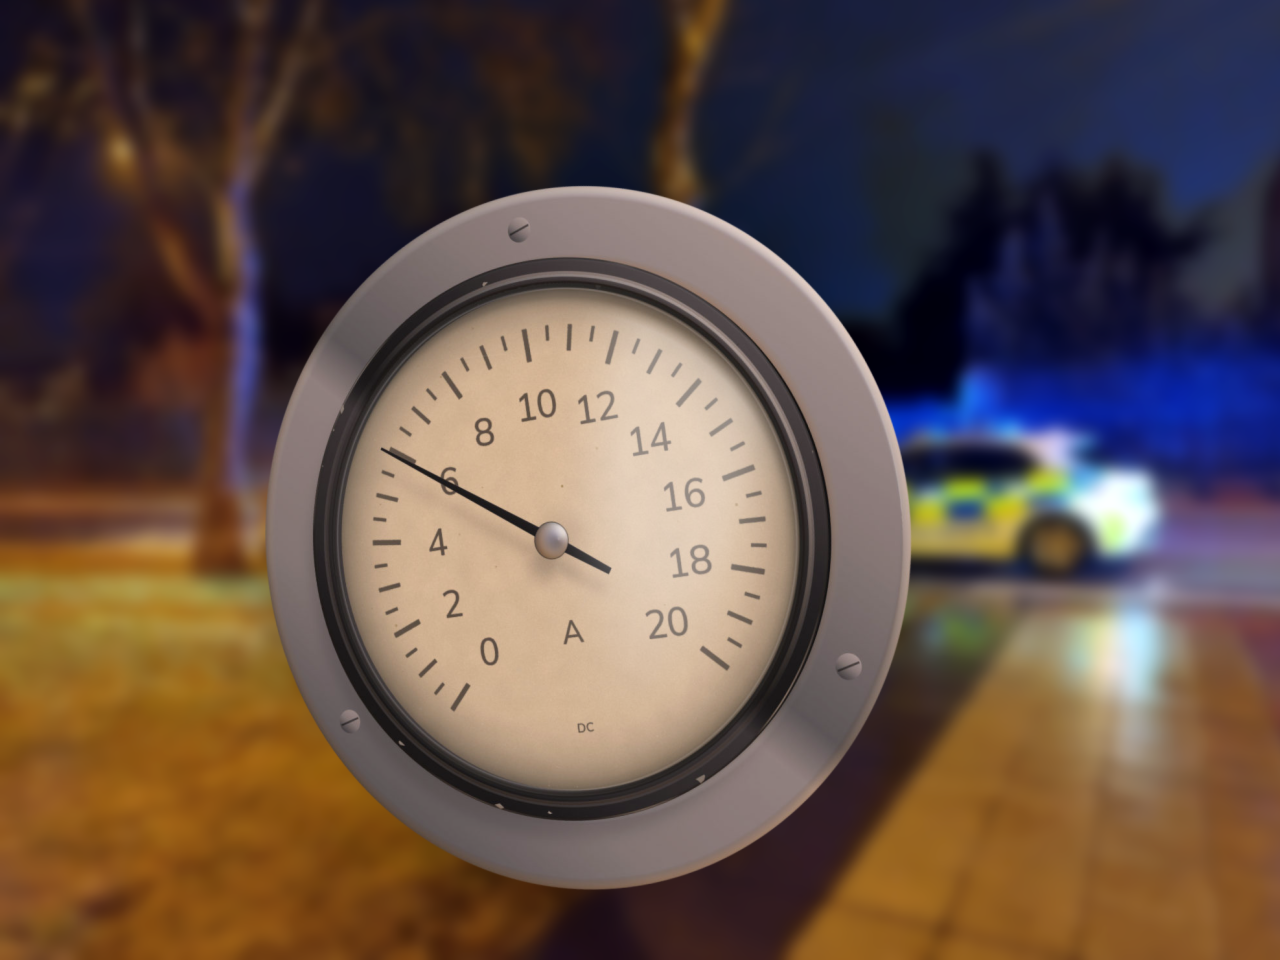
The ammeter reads 6; A
